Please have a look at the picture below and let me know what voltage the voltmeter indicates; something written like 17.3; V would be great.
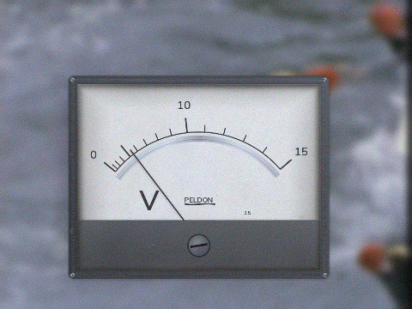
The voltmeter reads 5.5; V
